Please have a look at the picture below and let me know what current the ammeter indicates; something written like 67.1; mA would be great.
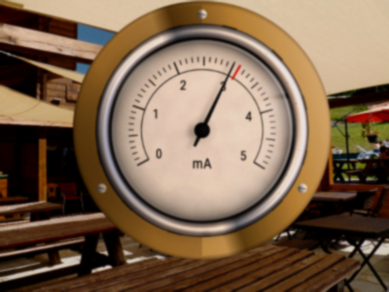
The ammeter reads 3; mA
